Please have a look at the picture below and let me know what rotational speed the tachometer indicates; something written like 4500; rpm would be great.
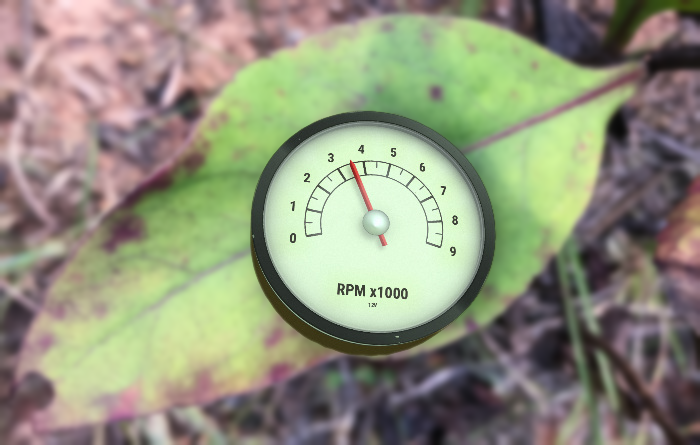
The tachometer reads 3500; rpm
